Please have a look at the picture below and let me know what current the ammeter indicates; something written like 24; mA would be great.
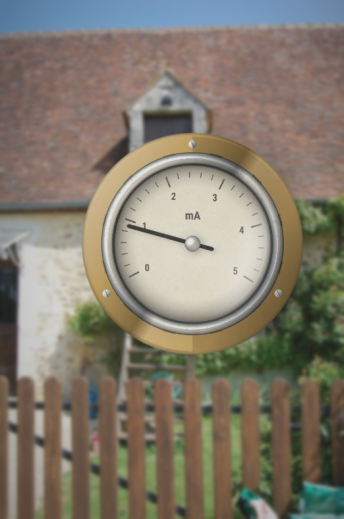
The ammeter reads 0.9; mA
